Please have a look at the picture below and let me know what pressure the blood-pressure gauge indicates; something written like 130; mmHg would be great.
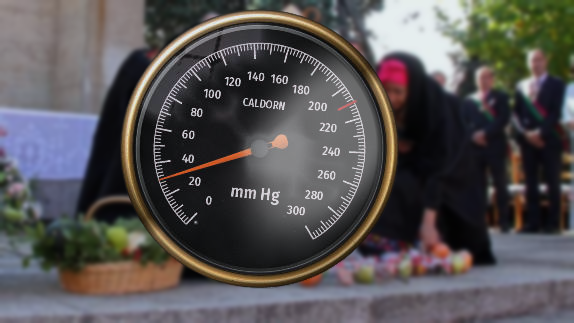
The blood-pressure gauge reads 30; mmHg
